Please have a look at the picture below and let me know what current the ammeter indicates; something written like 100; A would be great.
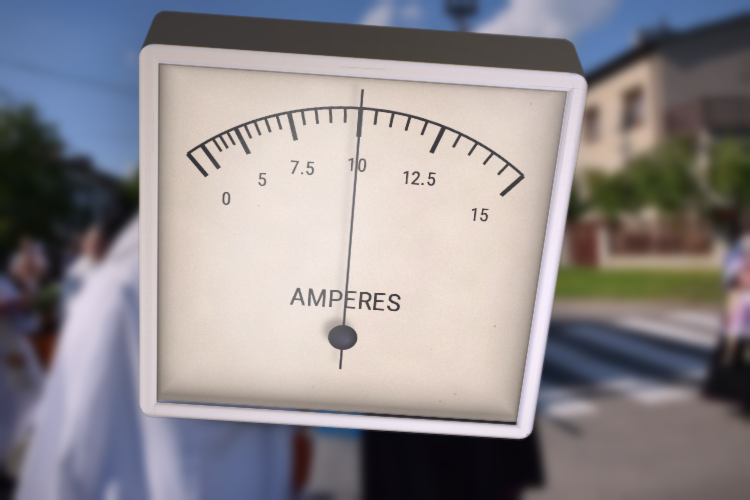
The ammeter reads 10; A
